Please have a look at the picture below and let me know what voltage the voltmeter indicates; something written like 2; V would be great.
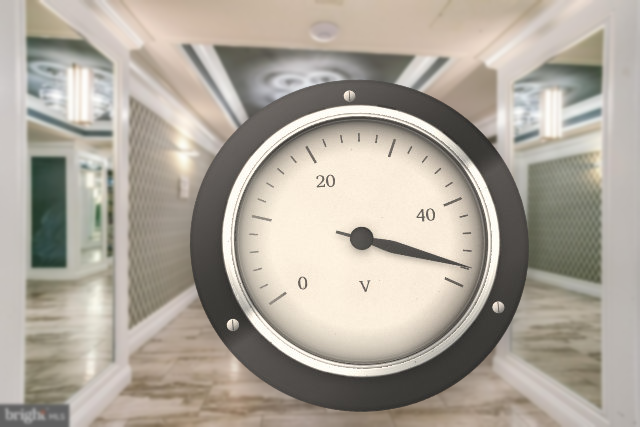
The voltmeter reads 48; V
